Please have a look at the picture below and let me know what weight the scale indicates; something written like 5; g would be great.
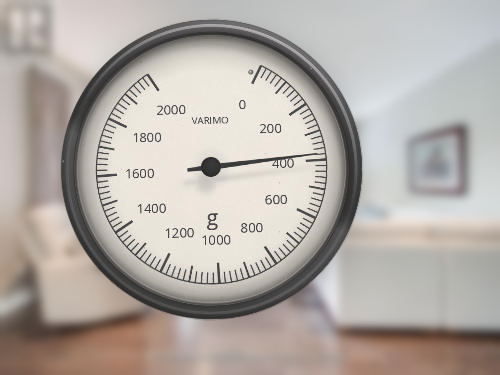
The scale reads 380; g
